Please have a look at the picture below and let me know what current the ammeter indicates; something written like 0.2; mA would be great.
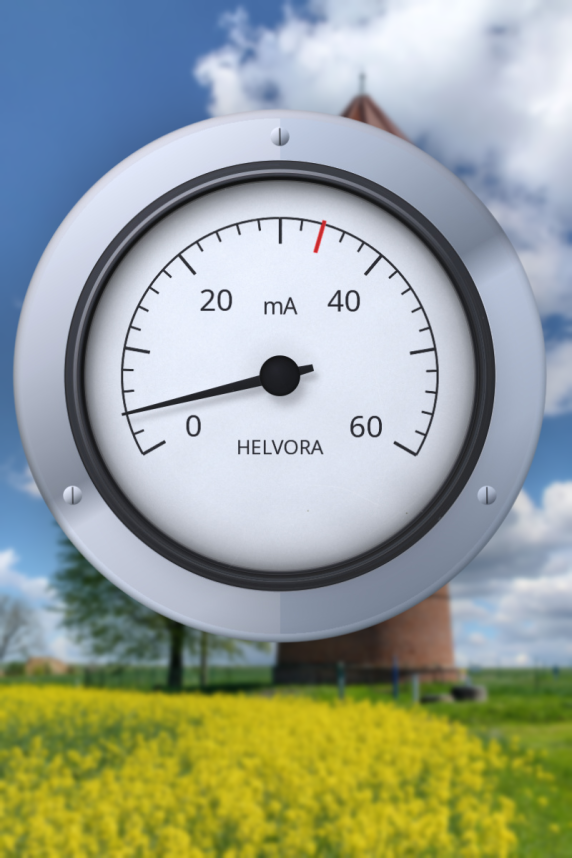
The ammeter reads 4; mA
